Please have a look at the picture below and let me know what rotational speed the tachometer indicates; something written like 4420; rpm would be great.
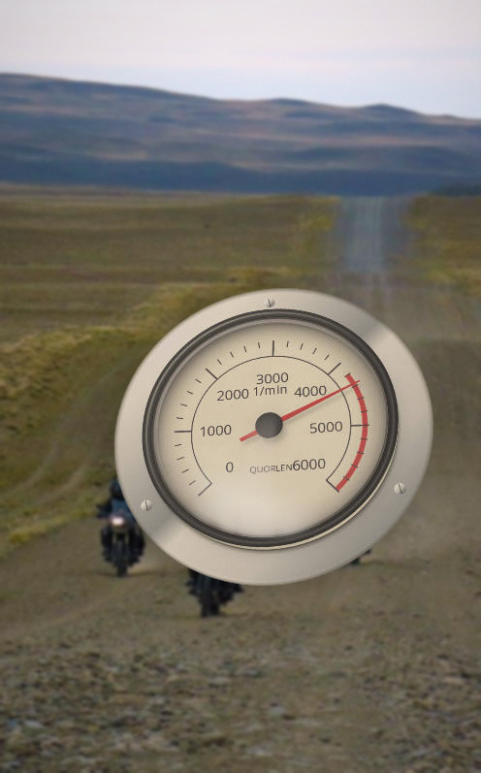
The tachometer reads 4400; rpm
